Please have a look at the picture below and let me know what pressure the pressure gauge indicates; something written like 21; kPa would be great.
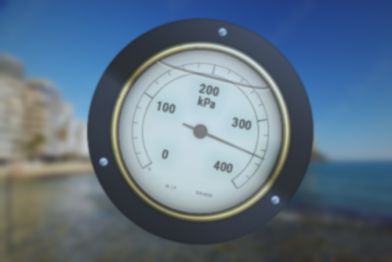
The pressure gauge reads 350; kPa
